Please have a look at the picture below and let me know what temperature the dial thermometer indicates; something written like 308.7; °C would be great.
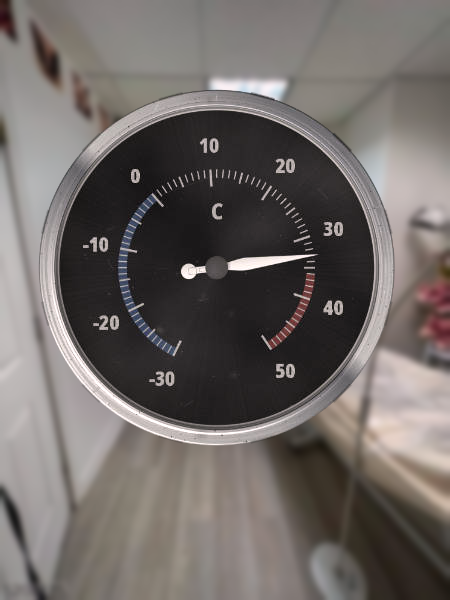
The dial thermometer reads 33; °C
